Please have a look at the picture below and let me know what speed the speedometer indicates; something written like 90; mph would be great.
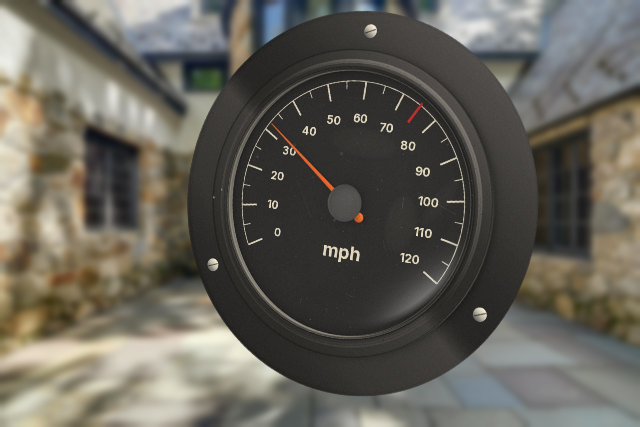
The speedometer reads 32.5; mph
